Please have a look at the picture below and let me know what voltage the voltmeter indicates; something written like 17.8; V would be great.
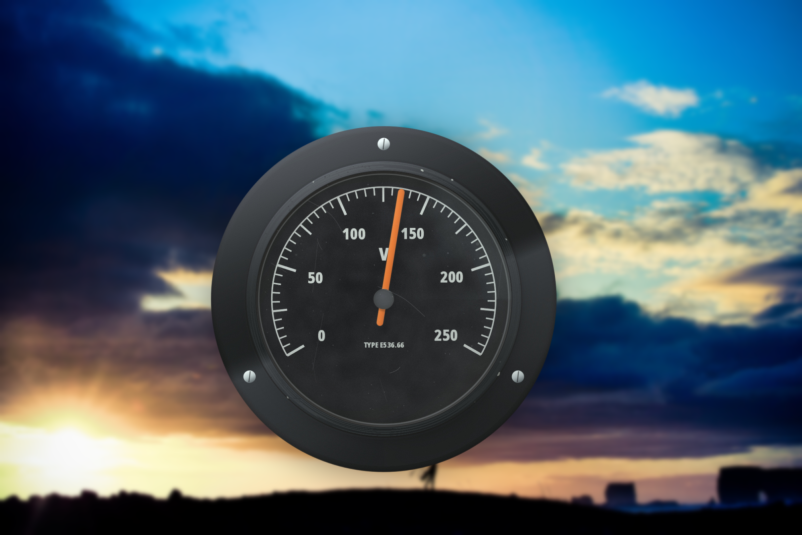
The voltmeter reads 135; V
